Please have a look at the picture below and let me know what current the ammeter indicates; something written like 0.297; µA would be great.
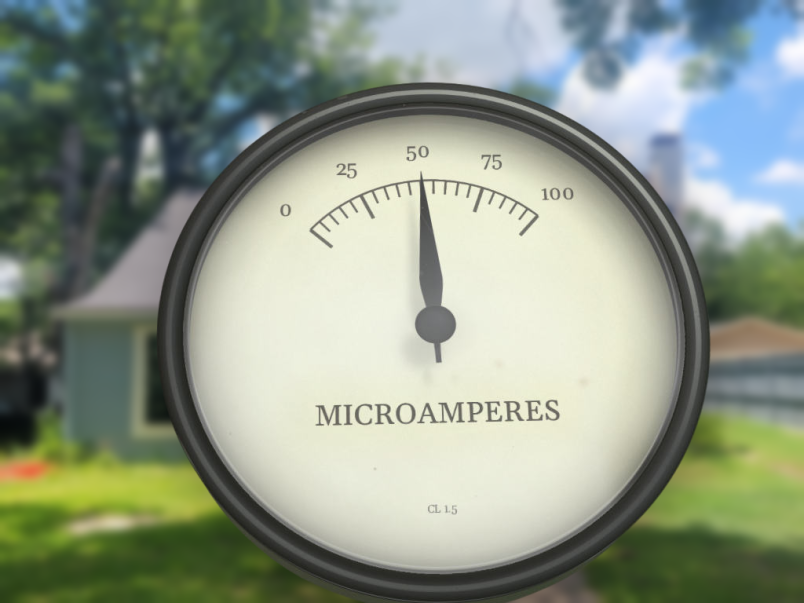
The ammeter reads 50; µA
